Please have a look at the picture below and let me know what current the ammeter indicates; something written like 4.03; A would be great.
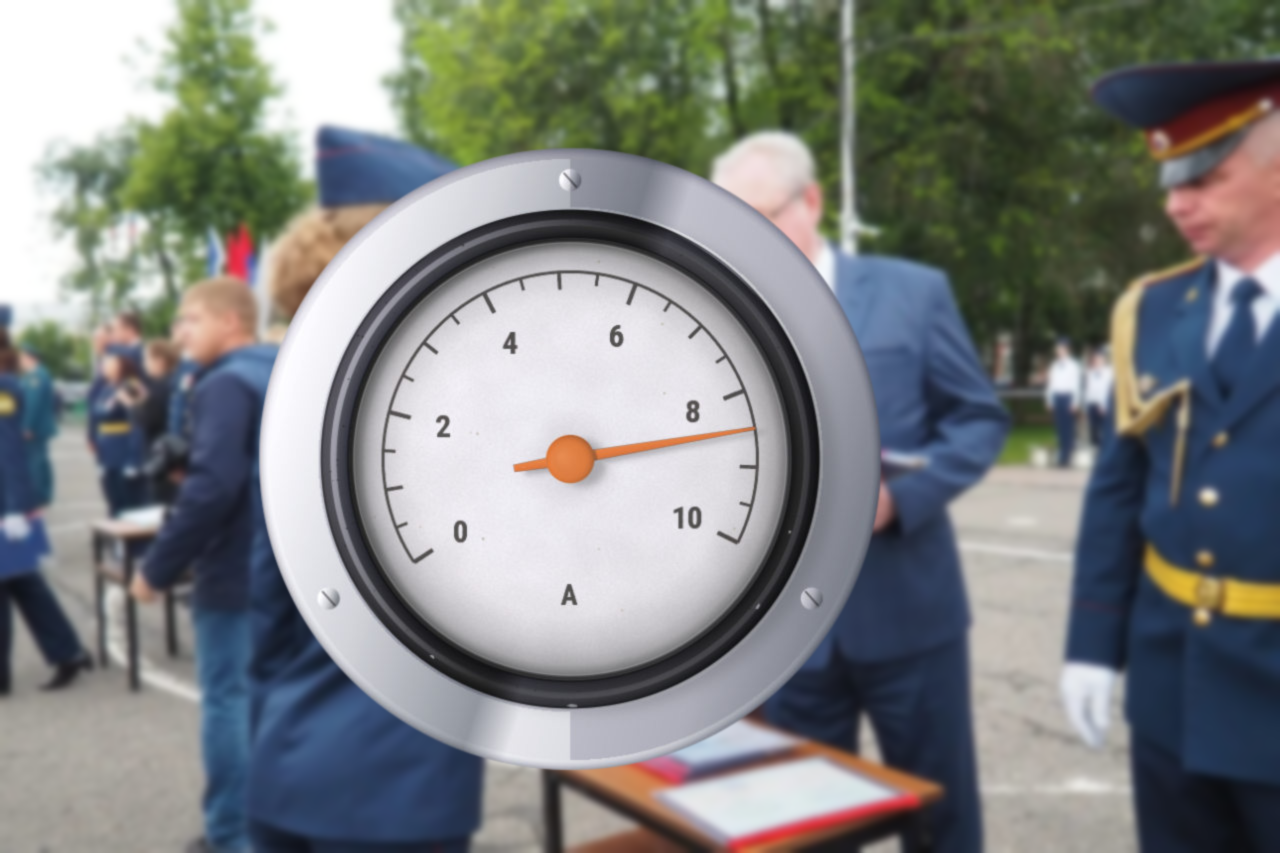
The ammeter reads 8.5; A
